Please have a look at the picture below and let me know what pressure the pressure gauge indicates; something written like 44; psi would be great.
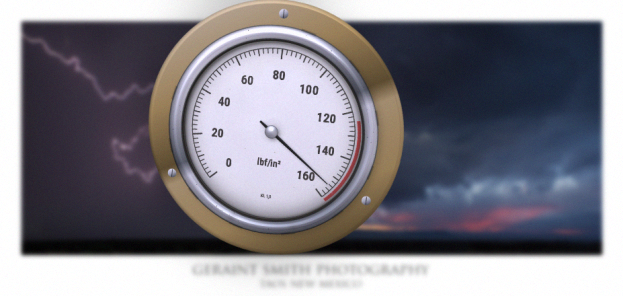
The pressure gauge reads 154; psi
